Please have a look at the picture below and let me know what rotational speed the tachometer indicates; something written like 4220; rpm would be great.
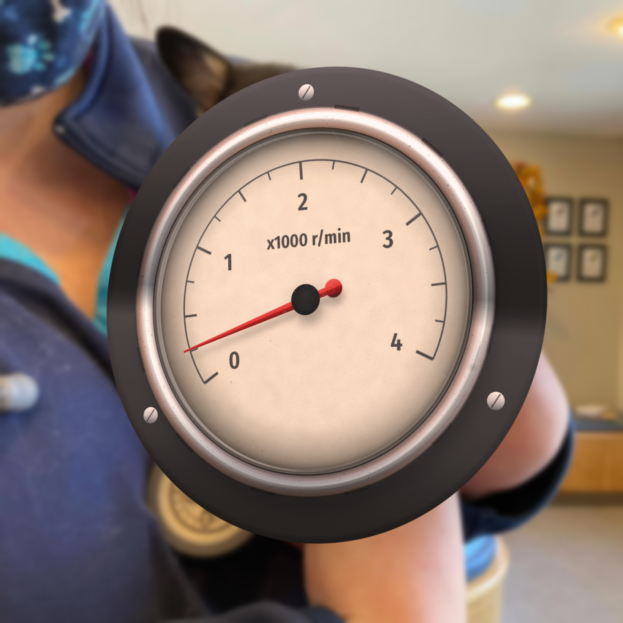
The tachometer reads 250; rpm
